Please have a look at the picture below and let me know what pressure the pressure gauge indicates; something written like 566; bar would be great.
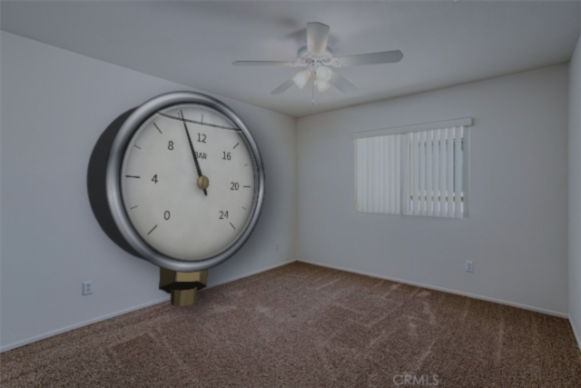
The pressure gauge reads 10; bar
